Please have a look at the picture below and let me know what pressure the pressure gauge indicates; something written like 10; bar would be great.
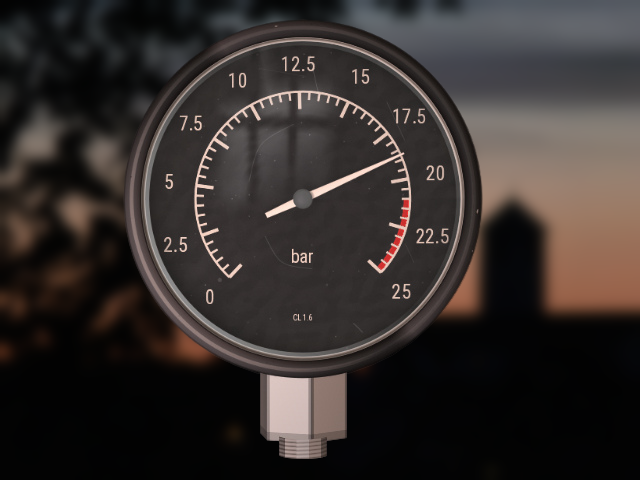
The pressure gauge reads 18.75; bar
